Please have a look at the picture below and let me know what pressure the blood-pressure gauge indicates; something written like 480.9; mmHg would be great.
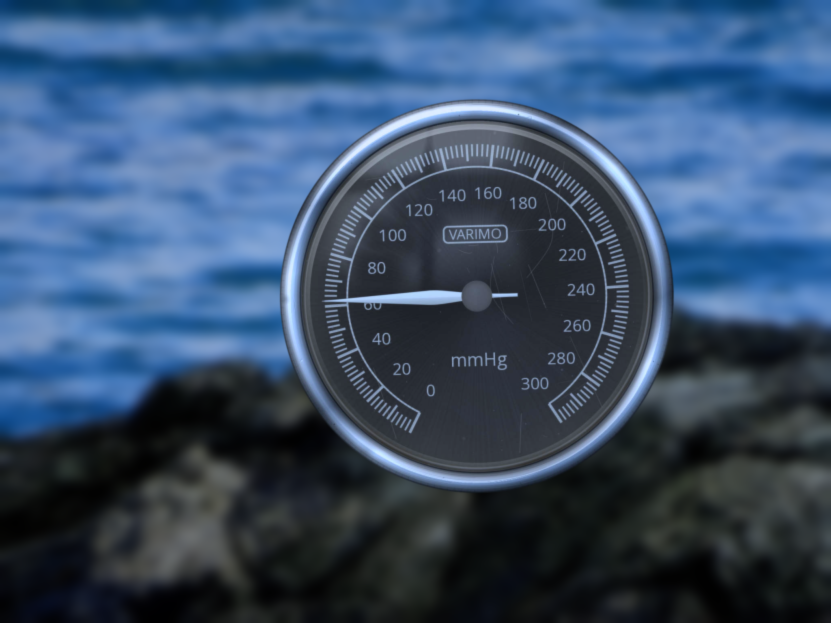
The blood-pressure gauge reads 62; mmHg
